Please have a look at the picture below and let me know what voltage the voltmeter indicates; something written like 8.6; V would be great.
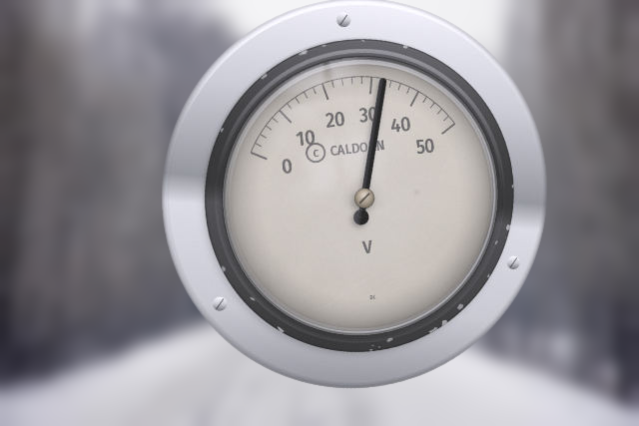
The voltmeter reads 32; V
